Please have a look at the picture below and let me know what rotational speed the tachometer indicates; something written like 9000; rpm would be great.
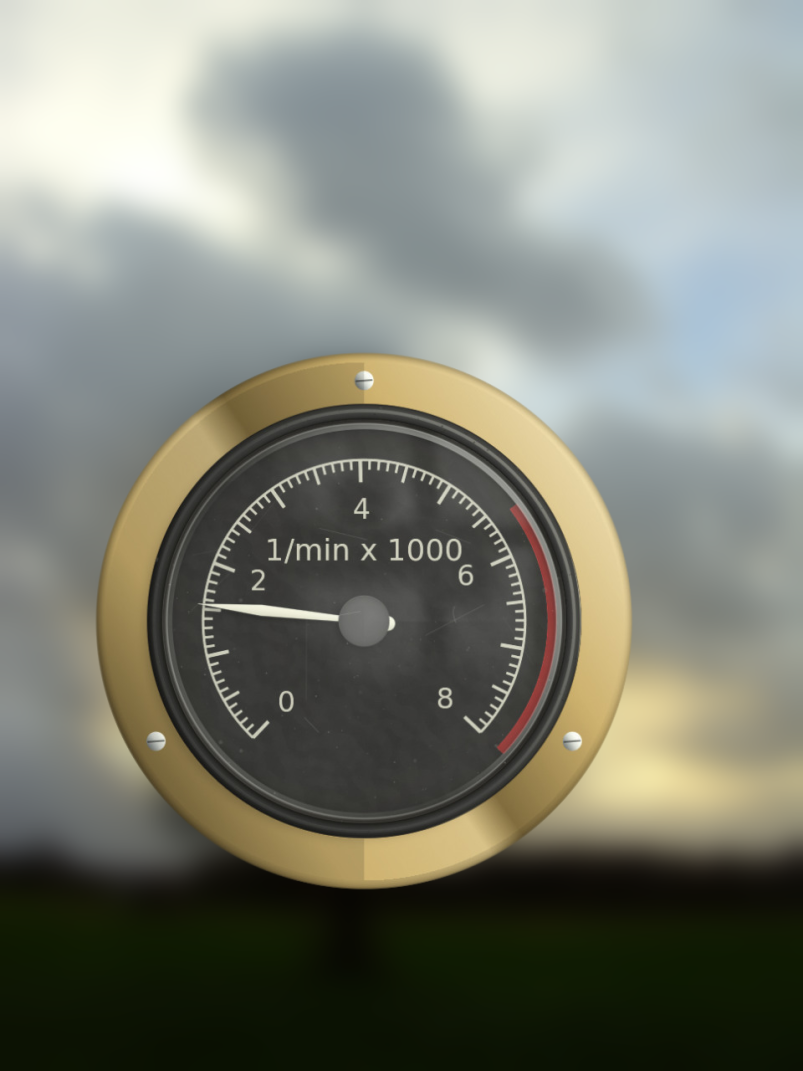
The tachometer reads 1550; rpm
